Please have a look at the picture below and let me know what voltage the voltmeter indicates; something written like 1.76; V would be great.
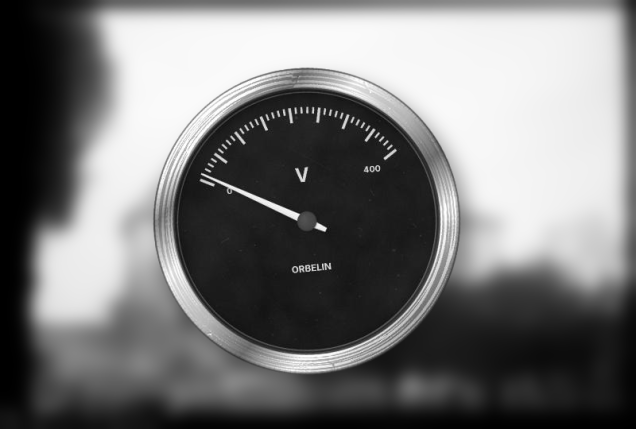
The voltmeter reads 10; V
